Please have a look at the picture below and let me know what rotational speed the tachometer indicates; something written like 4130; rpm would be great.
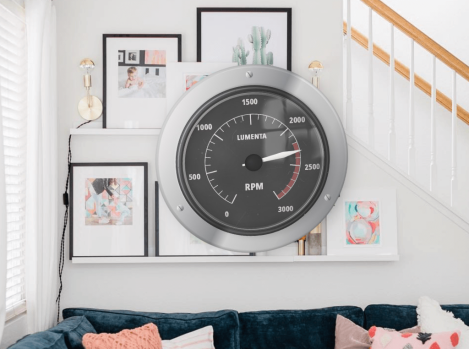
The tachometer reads 2300; rpm
